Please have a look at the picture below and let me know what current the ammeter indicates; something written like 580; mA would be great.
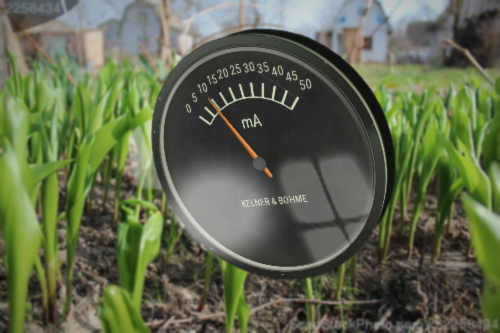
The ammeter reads 10; mA
